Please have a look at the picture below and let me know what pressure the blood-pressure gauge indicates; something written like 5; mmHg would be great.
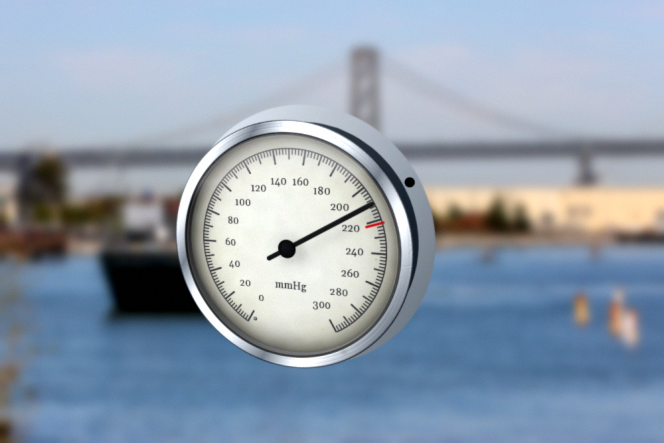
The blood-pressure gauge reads 210; mmHg
